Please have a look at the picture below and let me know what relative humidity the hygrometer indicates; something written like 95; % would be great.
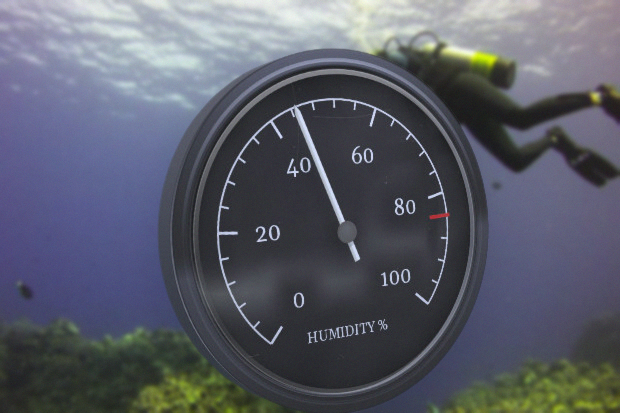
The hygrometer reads 44; %
